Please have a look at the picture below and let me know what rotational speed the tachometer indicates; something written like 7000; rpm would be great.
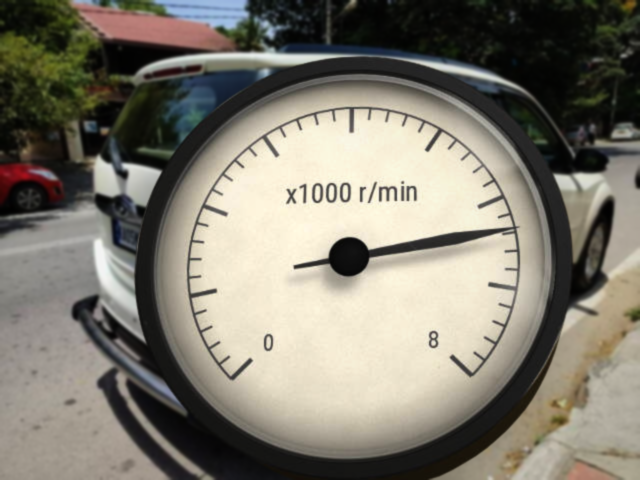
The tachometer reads 6400; rpm
